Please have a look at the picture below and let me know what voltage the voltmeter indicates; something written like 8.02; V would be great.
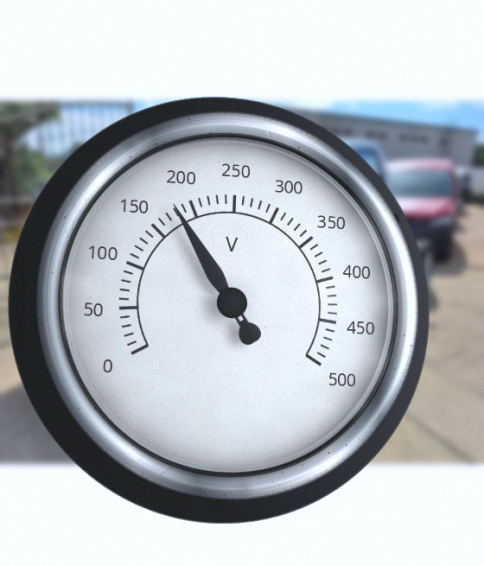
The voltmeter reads 180; V
